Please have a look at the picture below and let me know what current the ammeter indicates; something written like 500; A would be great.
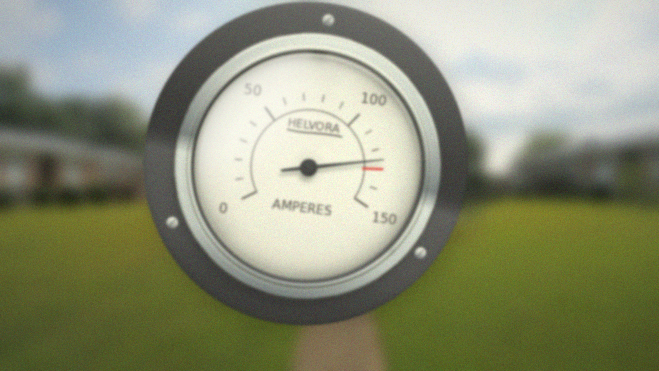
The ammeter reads 125; A
